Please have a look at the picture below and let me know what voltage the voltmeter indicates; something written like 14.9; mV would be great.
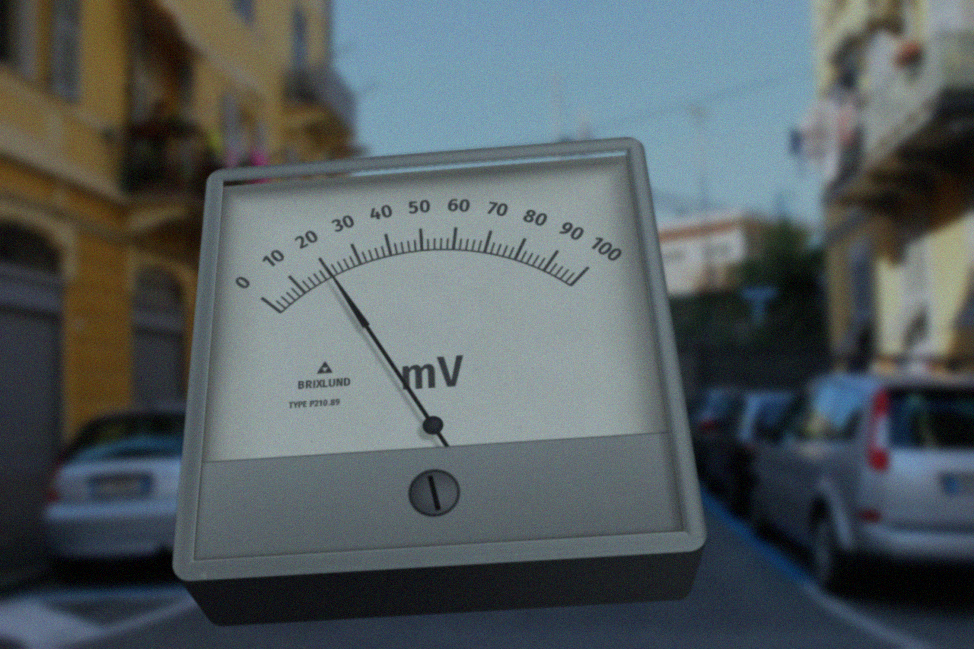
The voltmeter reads 20; mV
